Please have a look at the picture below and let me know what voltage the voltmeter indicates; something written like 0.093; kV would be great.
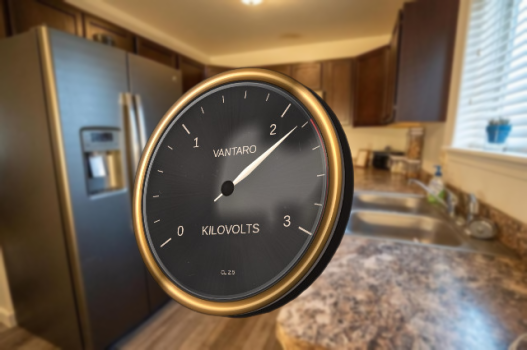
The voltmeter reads 2.2; kV
